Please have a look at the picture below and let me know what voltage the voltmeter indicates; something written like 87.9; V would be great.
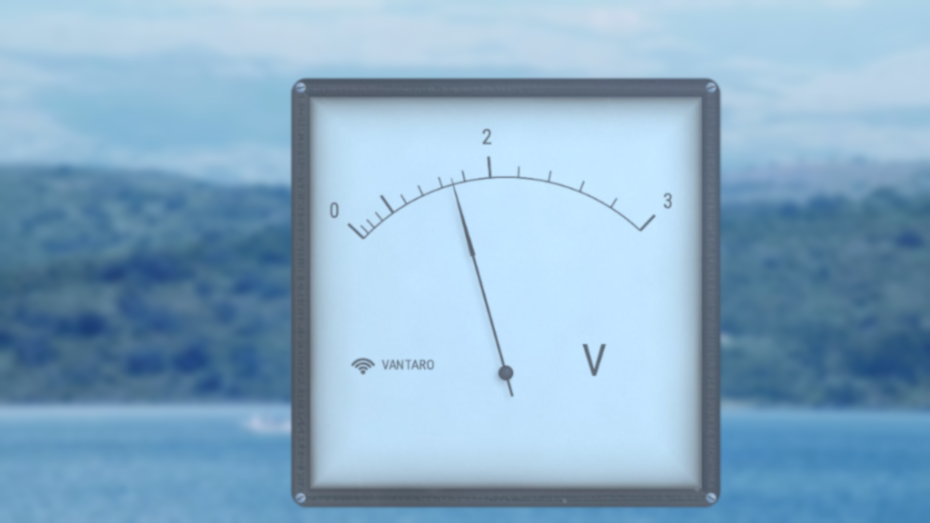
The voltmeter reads 1.7; V
